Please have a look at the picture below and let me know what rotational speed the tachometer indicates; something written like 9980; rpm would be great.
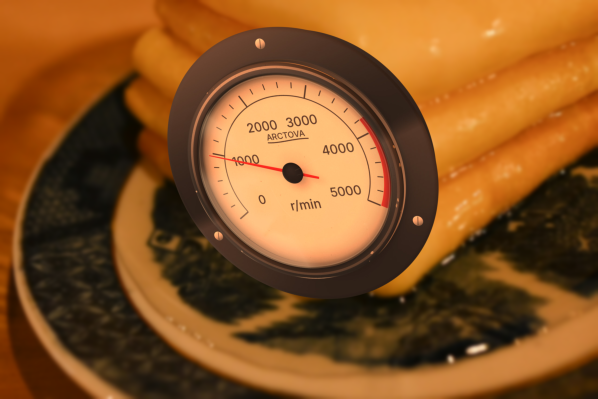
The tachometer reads 1000; rpm
